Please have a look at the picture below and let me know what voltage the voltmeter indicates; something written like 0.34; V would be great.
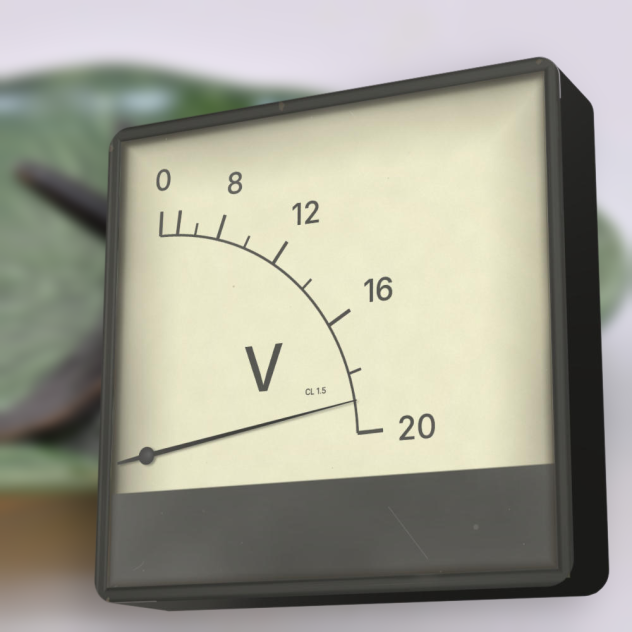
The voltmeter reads 19; V
